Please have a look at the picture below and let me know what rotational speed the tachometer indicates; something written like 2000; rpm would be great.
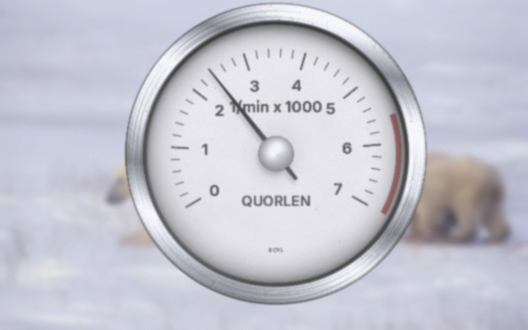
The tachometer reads 2400; rpm
